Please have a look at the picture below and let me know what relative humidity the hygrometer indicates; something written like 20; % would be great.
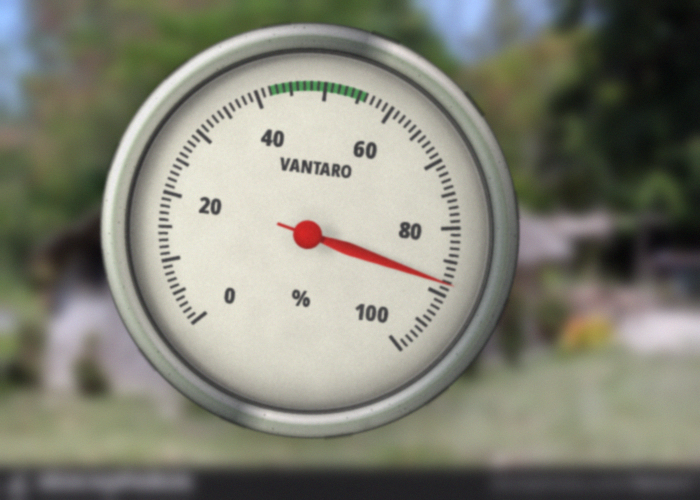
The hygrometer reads 88; %
